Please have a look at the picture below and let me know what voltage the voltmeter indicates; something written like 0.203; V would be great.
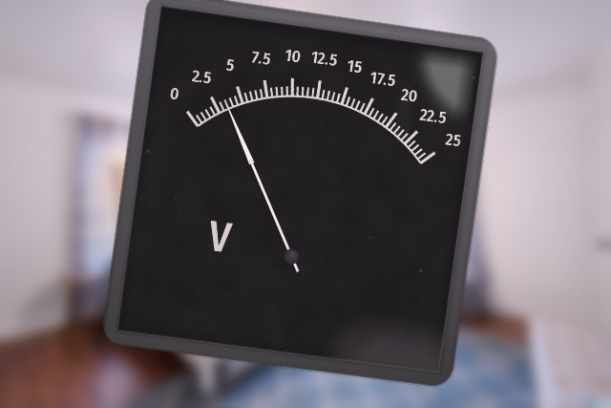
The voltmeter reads 3.5; V
